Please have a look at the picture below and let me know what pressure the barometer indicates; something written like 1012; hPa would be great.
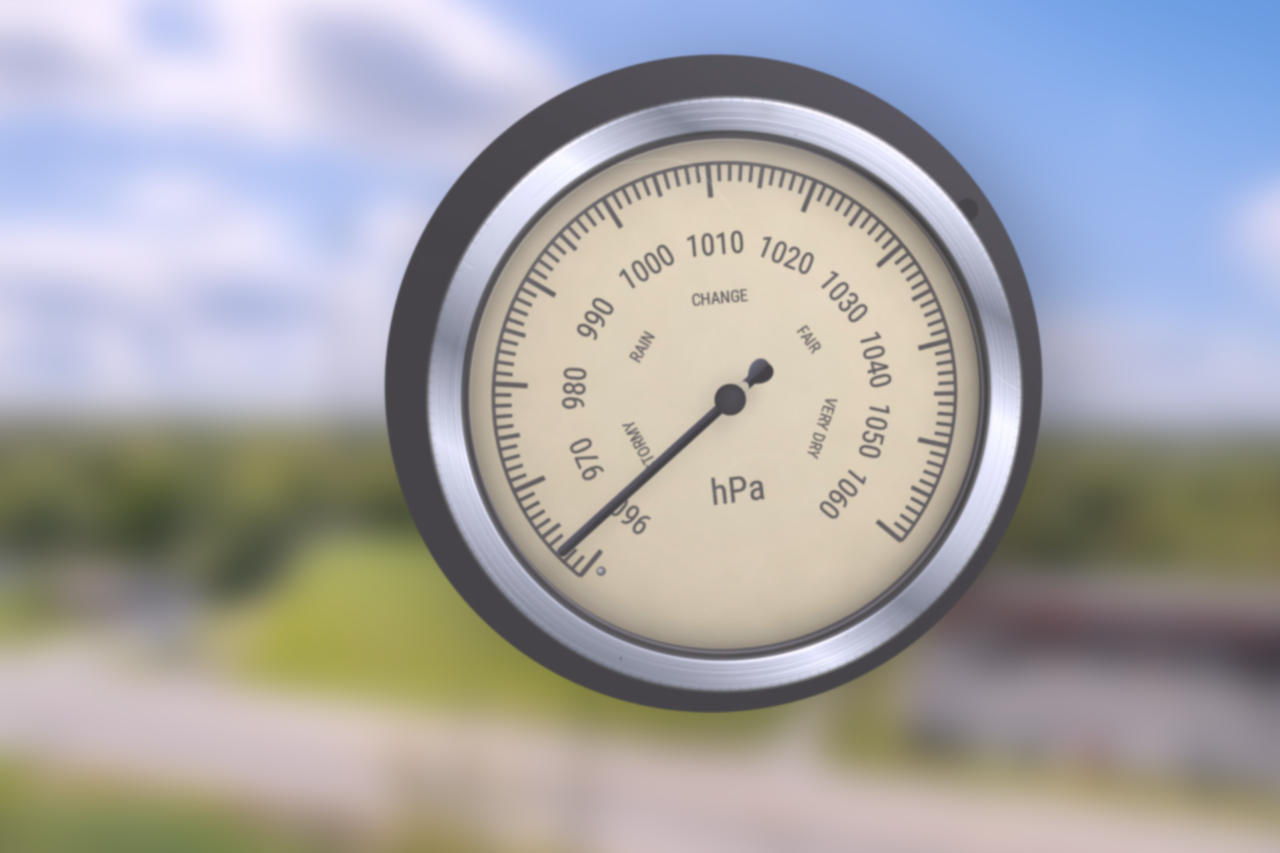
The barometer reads 963; hPa
